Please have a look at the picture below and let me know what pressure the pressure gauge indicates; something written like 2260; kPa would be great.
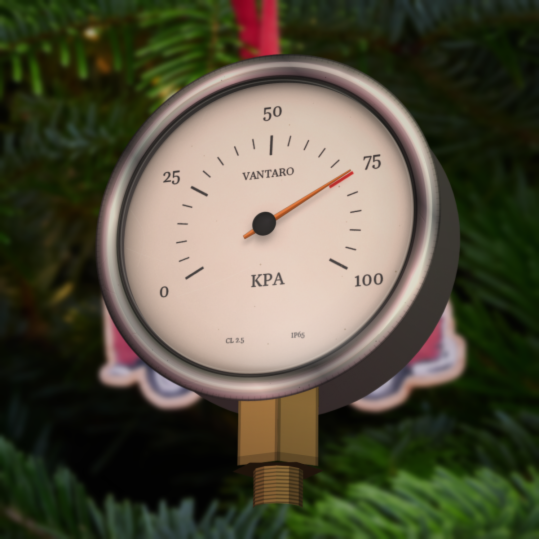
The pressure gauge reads 75; kPa
